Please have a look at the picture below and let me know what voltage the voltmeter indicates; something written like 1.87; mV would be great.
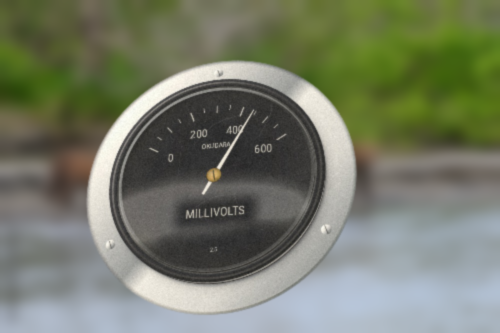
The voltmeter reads 450; mV
